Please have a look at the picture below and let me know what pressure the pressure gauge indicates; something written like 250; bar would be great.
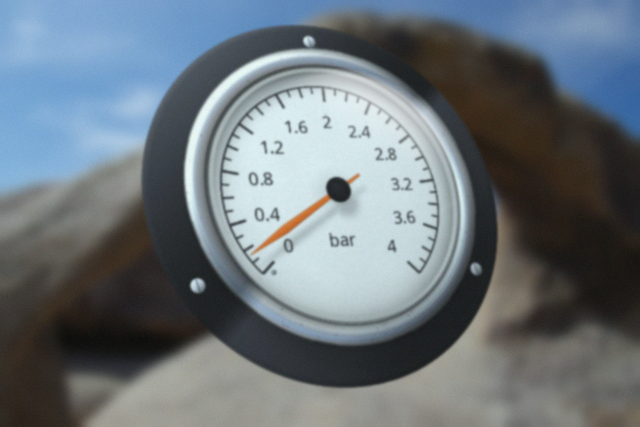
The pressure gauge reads 0.15; bar
